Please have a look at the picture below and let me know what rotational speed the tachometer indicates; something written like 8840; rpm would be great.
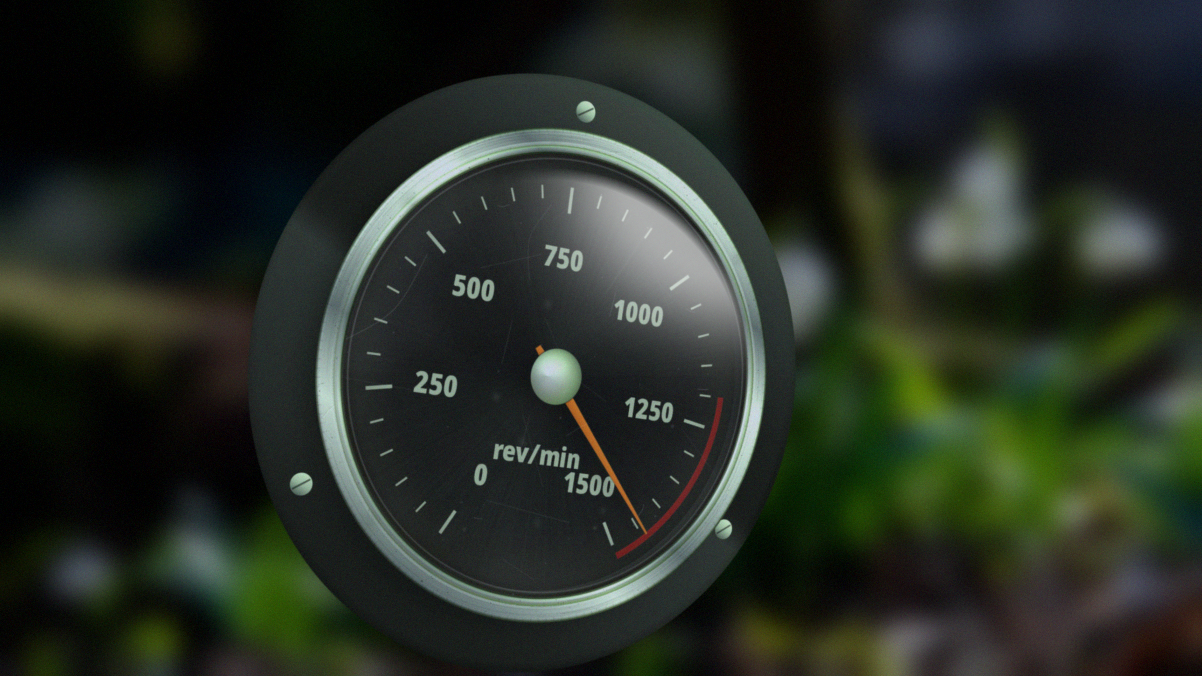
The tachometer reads 1450; rpm
